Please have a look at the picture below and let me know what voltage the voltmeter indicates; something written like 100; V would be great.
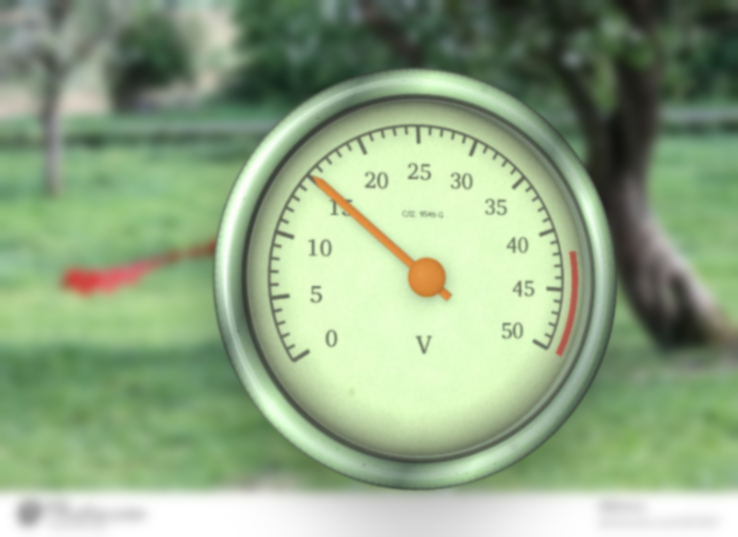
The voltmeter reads 15; V
